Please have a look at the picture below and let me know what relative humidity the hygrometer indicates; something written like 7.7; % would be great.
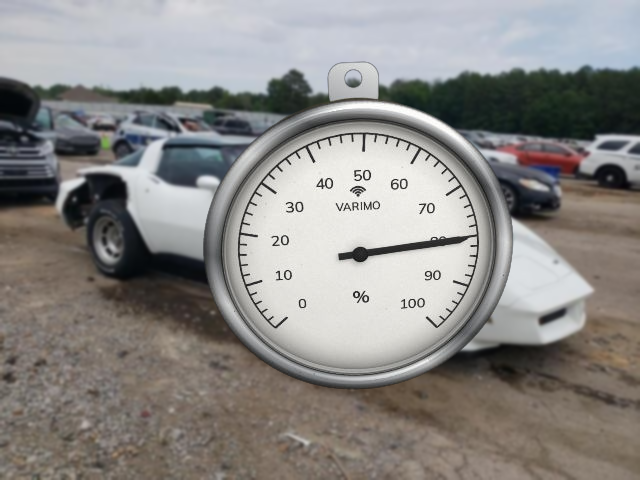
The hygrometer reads 80; %
